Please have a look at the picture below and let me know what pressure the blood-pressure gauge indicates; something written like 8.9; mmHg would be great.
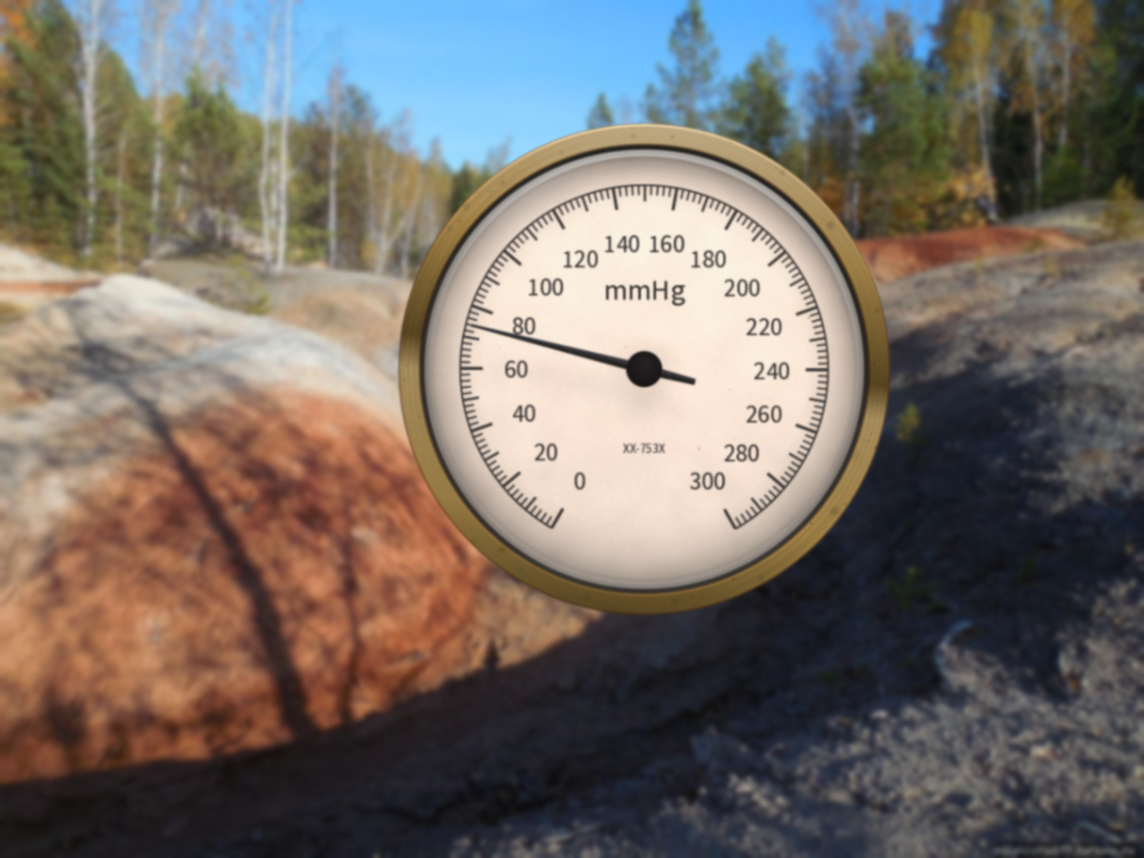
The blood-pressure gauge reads 74; mmHg
